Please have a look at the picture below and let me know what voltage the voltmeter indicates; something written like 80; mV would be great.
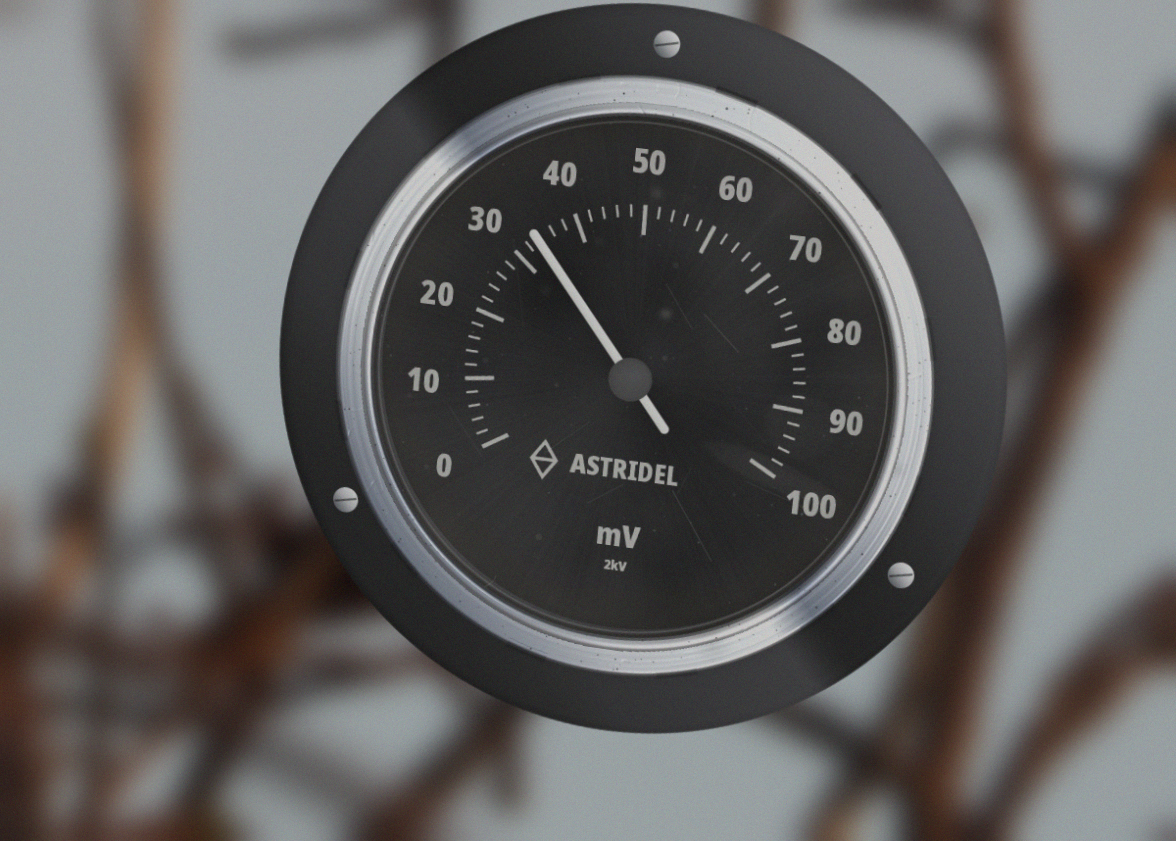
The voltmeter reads 34; mV
